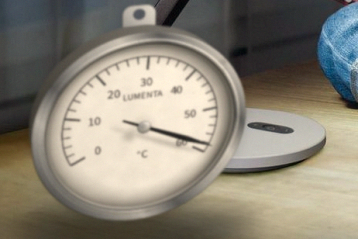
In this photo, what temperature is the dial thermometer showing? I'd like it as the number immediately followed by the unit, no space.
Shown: 58°C
